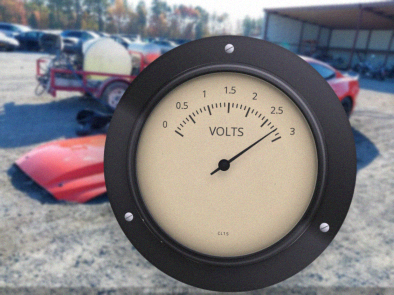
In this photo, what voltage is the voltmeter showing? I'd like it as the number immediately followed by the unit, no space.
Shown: 2.8V
